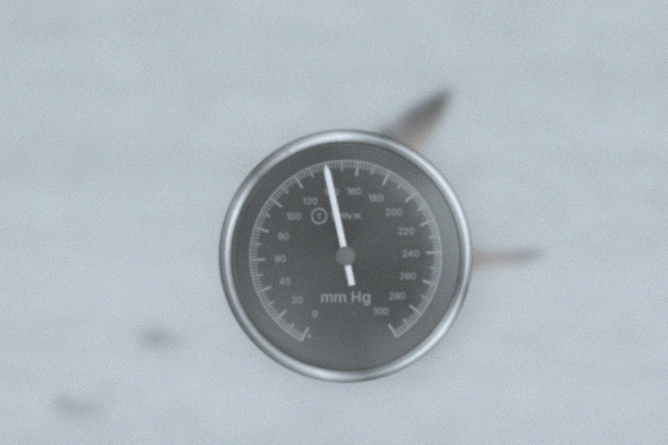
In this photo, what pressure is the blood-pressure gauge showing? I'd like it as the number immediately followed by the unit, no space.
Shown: 140mmHg
